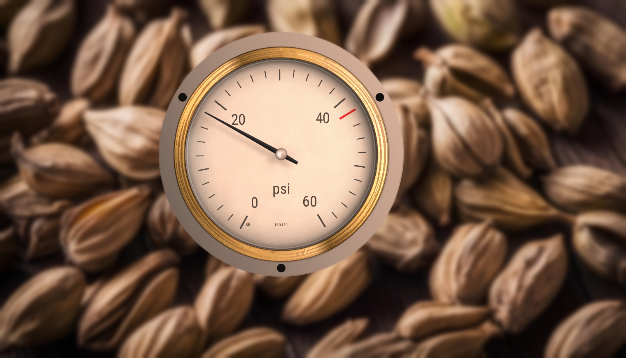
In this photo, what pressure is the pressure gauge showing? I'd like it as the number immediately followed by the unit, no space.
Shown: 18psi
